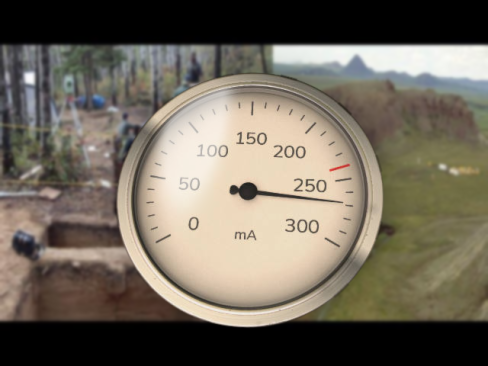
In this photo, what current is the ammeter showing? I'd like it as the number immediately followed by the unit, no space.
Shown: 270mA
